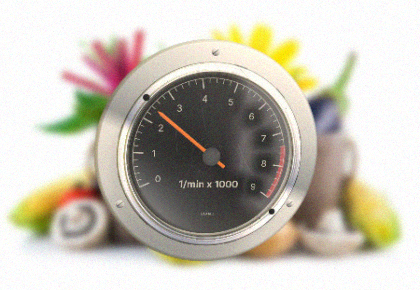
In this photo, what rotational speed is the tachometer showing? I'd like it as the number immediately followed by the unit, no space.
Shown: 2400rpm
